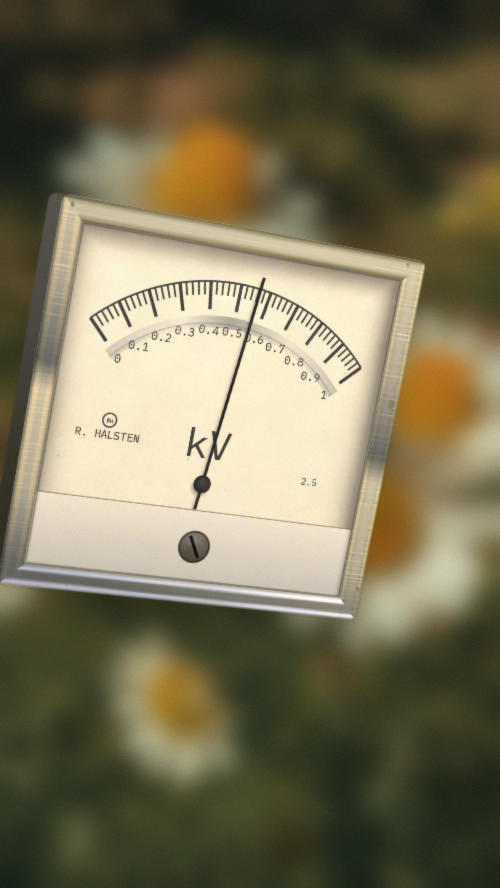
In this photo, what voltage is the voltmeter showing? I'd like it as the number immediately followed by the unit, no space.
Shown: 0.56kV
